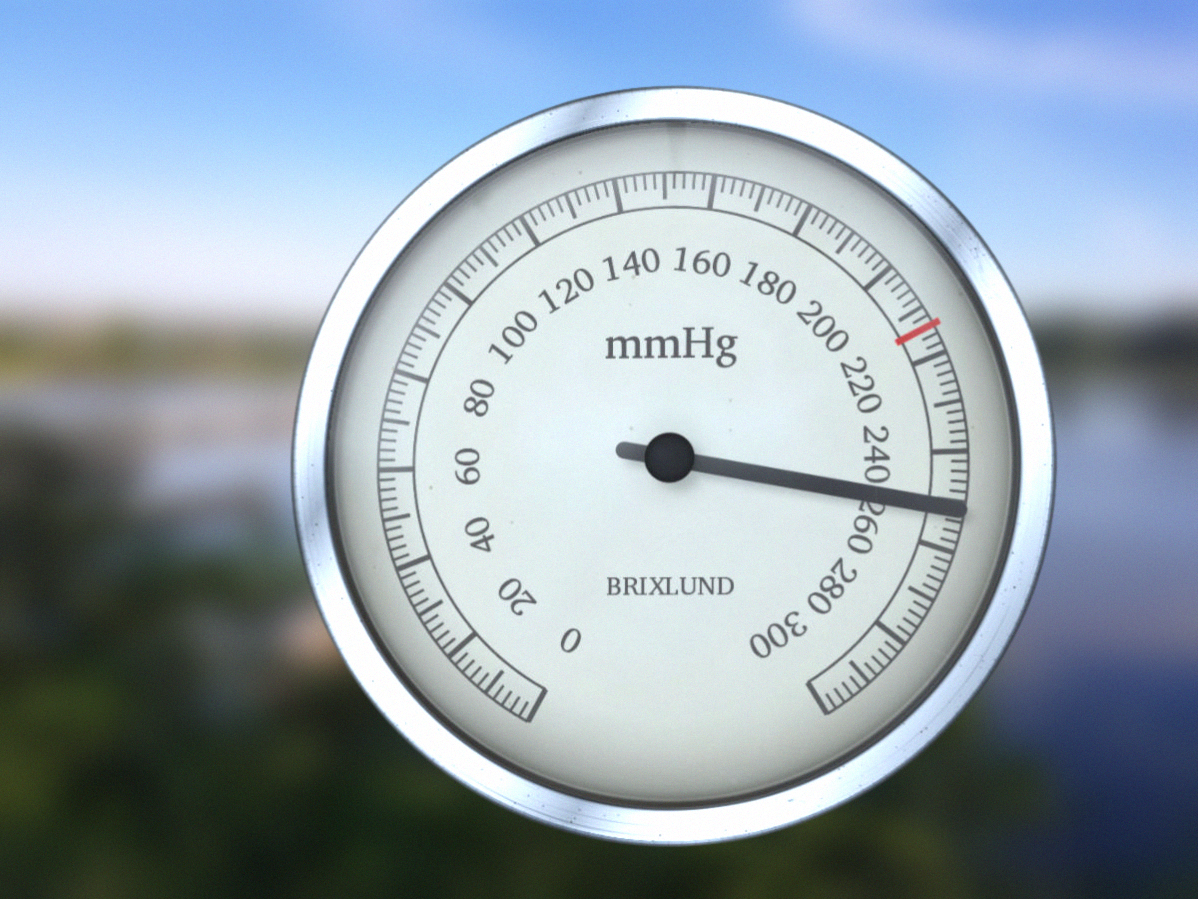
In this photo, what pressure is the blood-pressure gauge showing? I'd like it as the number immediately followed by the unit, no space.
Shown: 252mmHg
